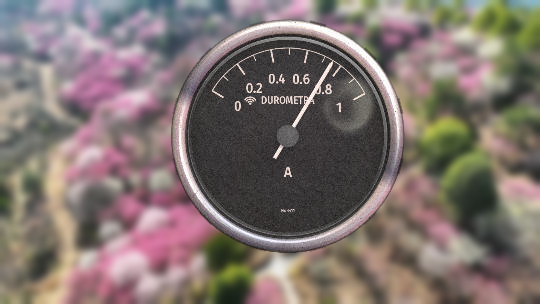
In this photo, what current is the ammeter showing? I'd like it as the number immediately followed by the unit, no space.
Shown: 0.75A
